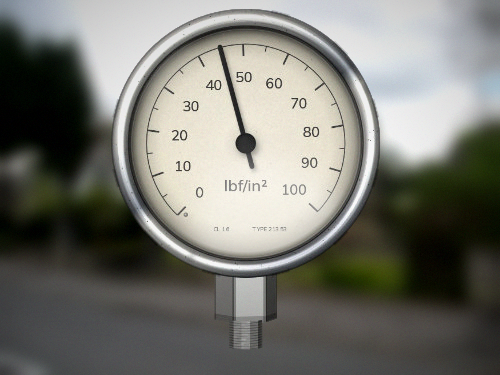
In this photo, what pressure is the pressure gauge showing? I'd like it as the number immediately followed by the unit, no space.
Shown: 45psi
